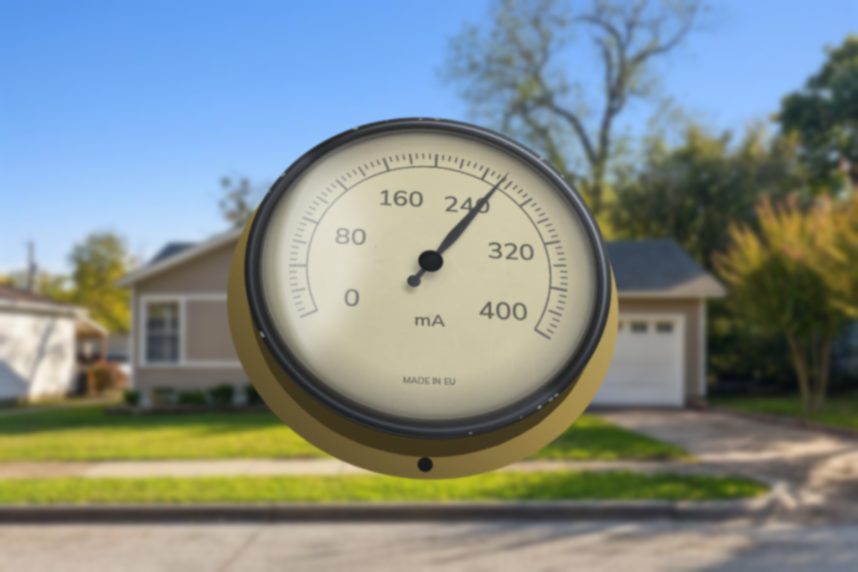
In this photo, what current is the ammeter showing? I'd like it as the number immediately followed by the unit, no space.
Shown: 255mA
